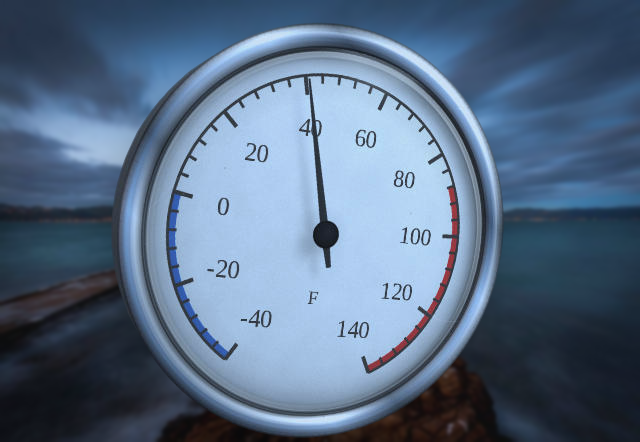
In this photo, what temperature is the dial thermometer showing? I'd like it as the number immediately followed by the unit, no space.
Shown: 40°F
